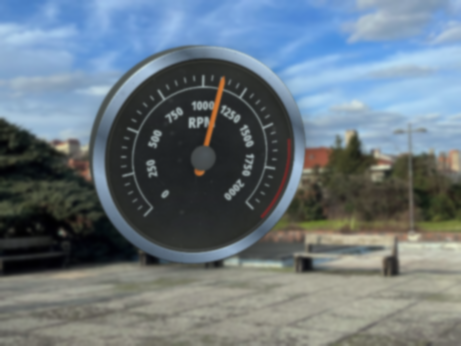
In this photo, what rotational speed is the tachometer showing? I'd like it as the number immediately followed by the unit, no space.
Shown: 1100rpm
